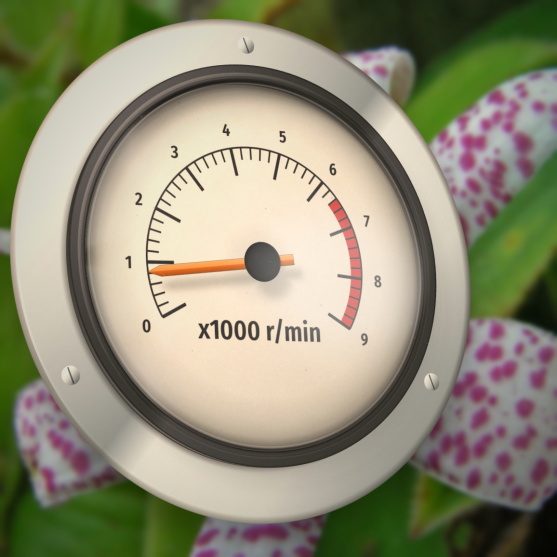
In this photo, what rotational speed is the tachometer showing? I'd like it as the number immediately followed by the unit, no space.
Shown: 800rpm
